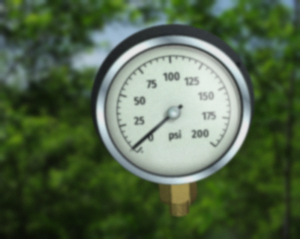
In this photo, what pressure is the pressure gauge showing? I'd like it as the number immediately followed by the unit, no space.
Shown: 5psi
